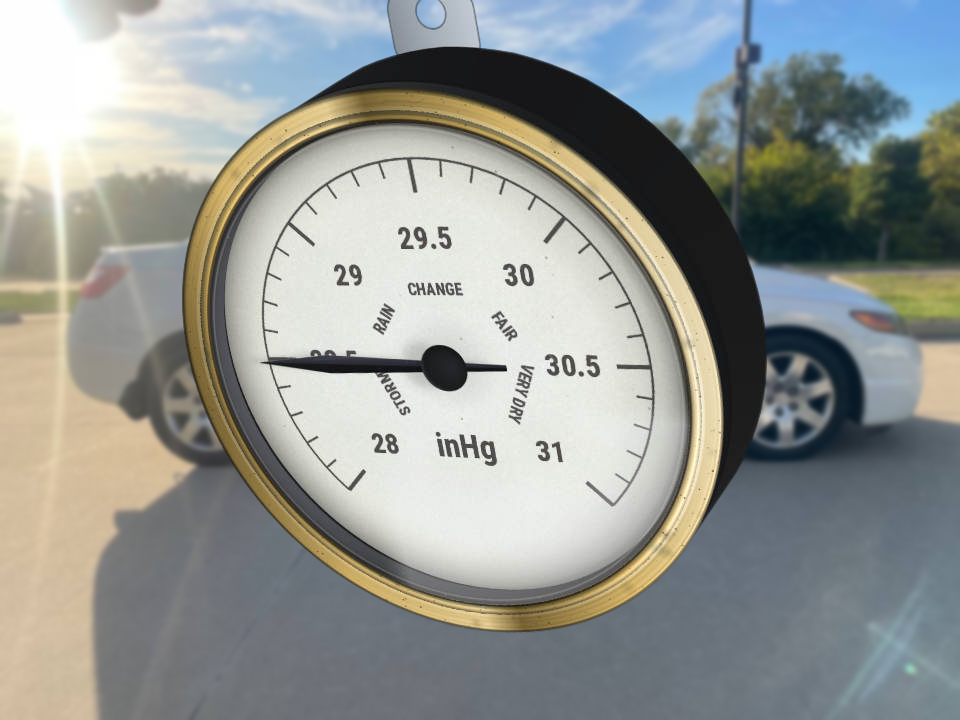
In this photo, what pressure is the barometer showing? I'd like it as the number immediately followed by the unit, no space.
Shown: 28.5inHg
